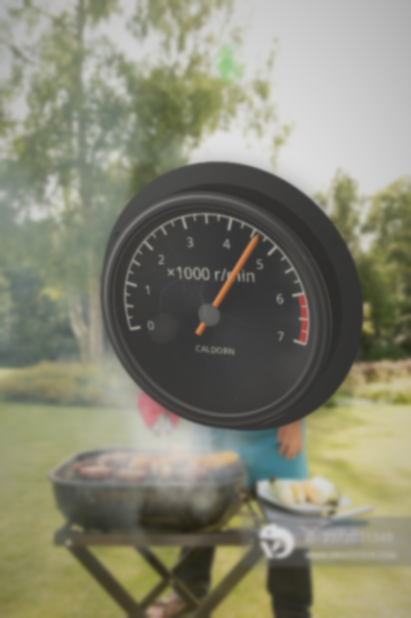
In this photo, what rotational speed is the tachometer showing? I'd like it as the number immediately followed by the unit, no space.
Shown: 4625rpm
